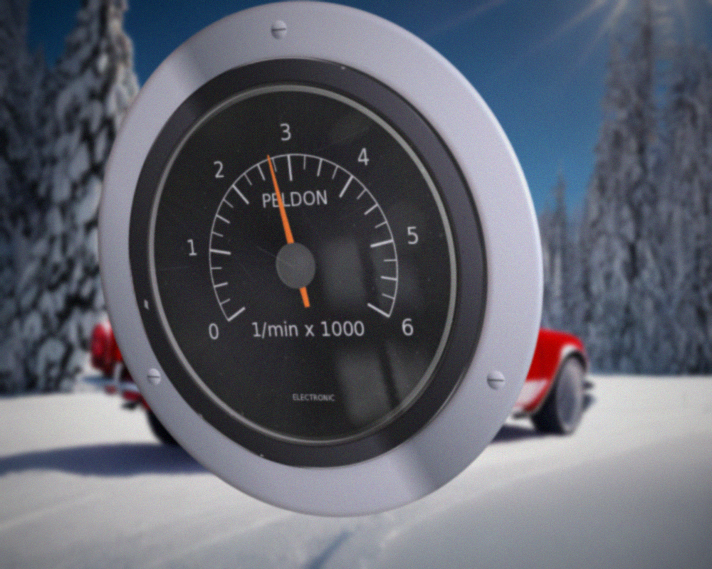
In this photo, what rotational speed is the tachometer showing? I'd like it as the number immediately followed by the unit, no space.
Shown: 2750rpm
